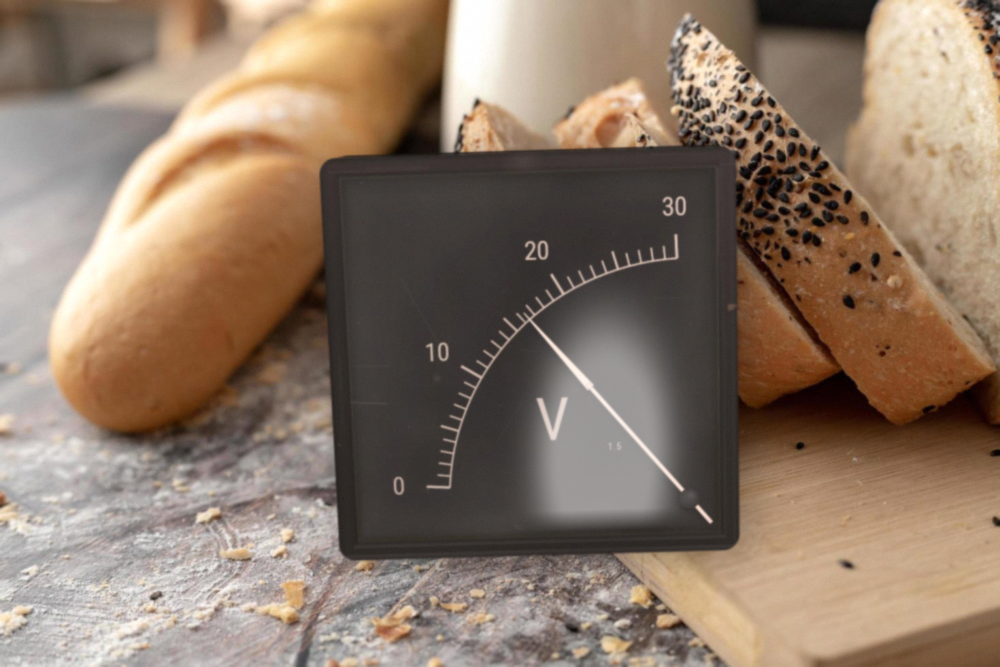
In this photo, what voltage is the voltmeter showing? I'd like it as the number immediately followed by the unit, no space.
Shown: 16.5V
